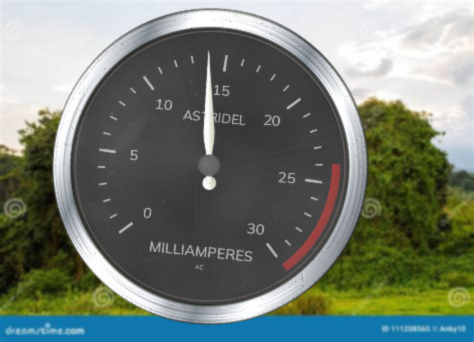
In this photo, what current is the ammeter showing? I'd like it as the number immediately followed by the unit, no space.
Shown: 14mA
